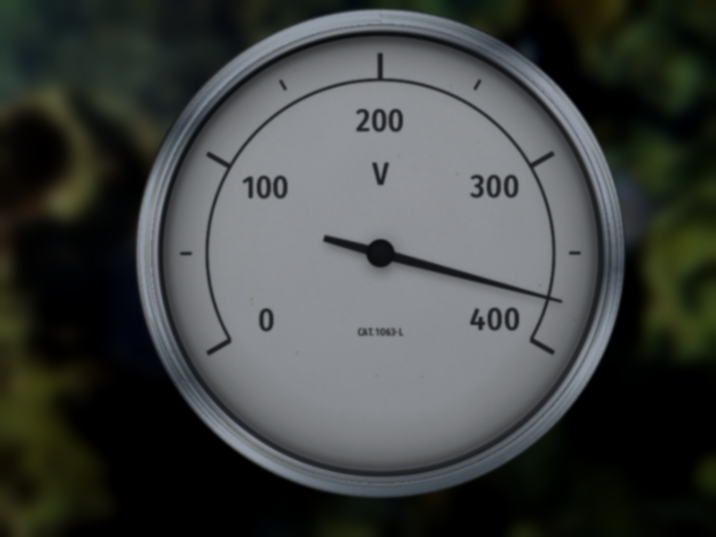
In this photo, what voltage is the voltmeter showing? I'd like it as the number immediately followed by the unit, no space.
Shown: 375V
